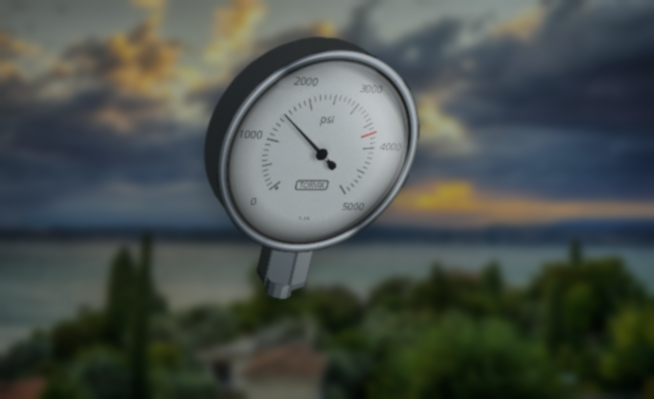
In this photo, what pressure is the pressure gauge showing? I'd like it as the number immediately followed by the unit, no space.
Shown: 1500psi
